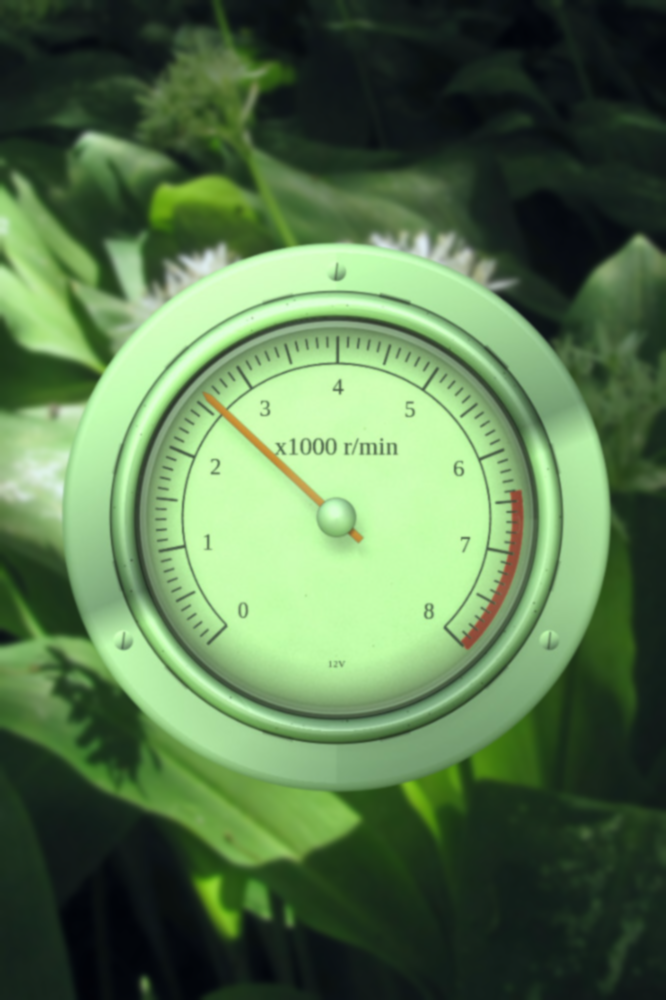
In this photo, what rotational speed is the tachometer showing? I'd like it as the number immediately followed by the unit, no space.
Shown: 2600rpm
